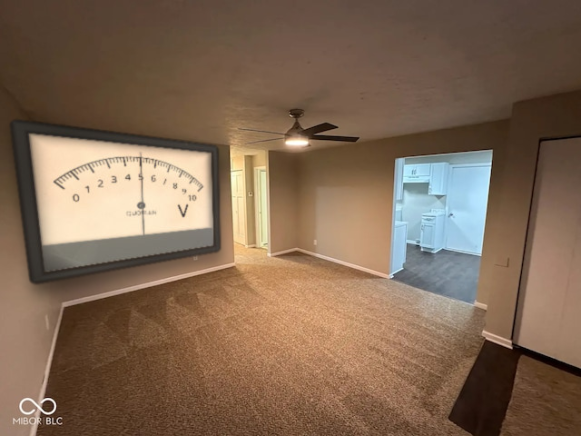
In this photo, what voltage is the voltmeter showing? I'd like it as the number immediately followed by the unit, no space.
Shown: 5V
